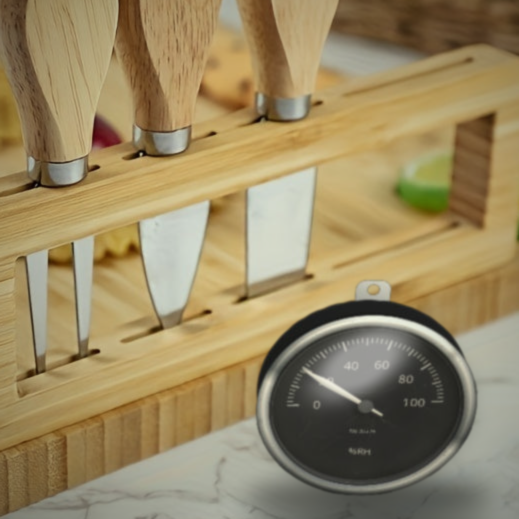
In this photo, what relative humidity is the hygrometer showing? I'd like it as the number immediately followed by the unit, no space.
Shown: 20%
